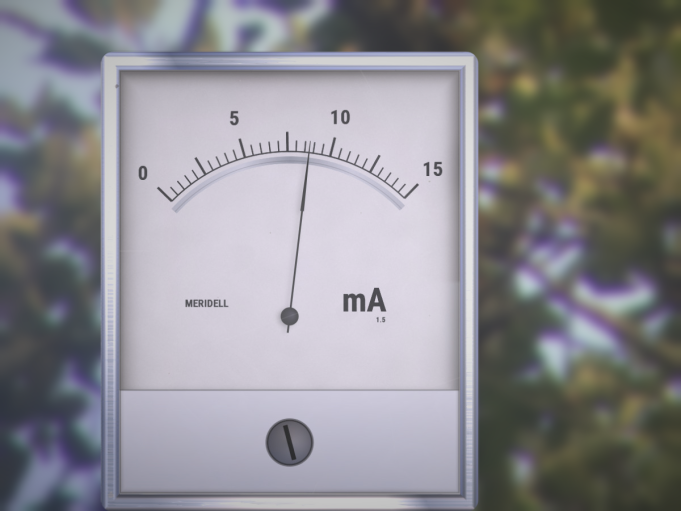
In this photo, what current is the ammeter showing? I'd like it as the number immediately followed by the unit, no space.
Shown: 8.75mA
